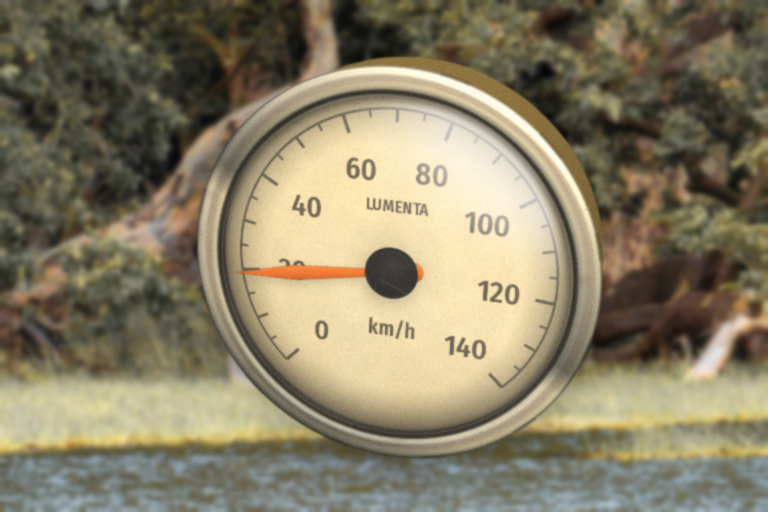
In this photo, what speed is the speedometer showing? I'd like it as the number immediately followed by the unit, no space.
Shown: 20km/h
